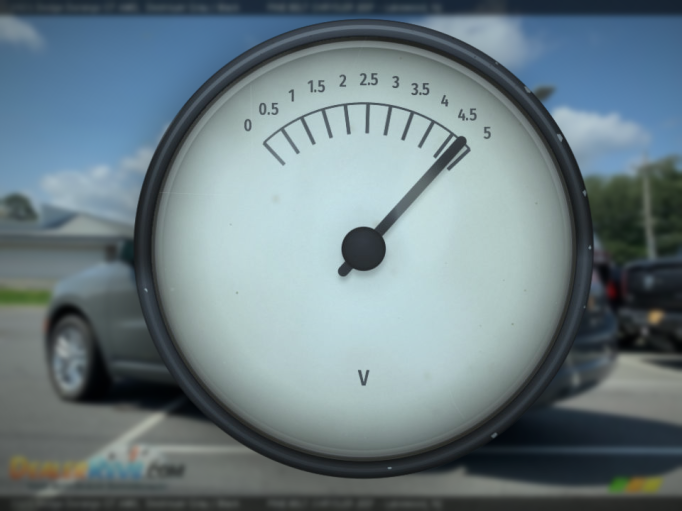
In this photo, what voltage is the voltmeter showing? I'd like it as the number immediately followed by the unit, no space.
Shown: 4.75V
